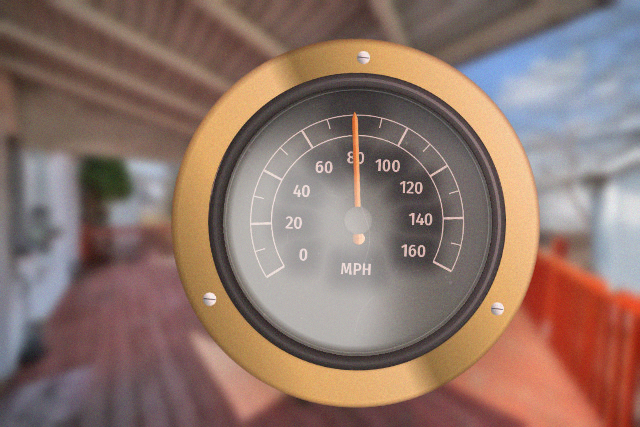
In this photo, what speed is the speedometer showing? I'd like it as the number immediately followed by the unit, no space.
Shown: 80mph
